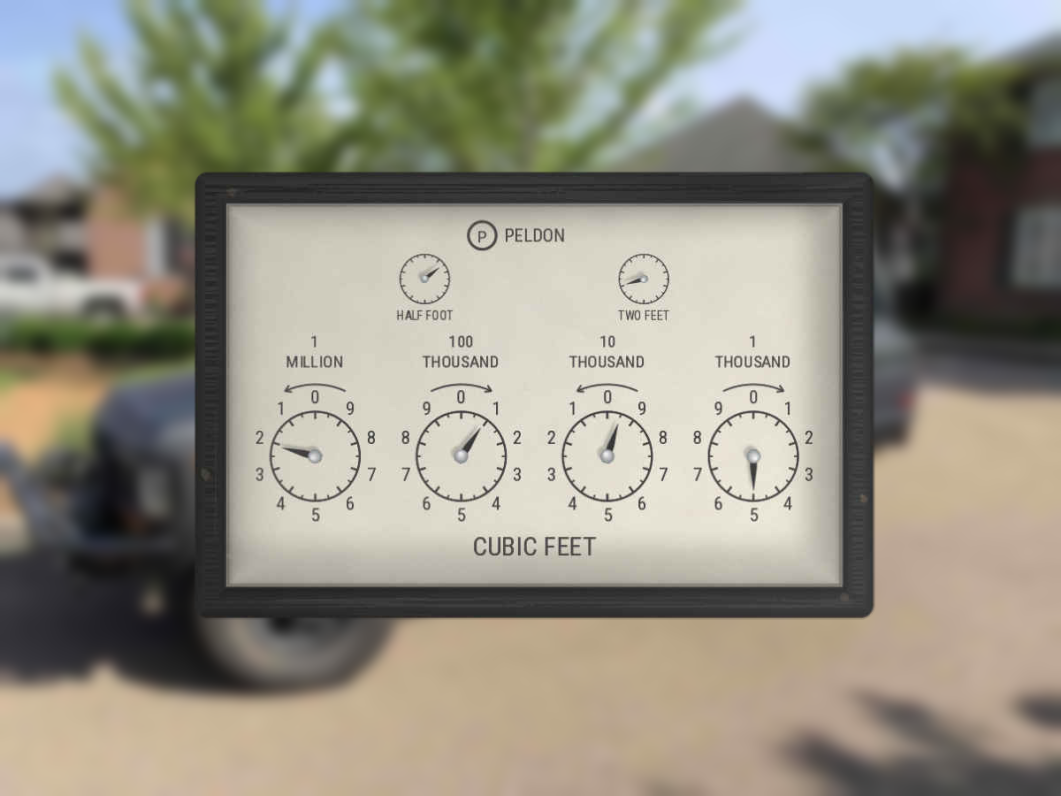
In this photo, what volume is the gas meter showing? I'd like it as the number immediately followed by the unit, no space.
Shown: 209500ft³
